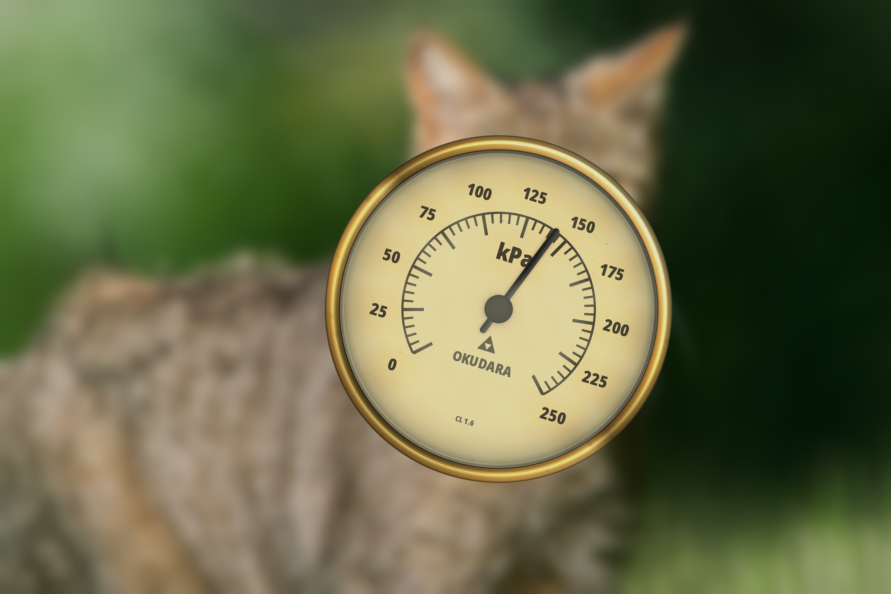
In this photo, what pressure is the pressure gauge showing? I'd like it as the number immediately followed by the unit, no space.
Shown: 142.5kPa
